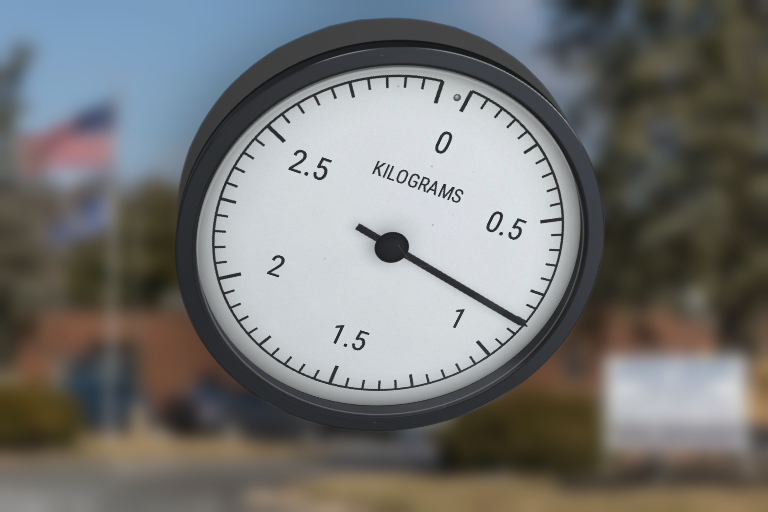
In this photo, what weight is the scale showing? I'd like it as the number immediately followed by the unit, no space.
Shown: 0.85kg
